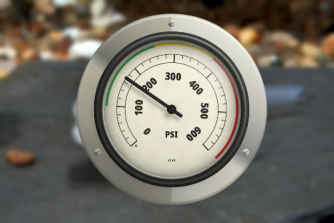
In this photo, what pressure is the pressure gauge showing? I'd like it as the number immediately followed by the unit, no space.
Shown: 170psi
